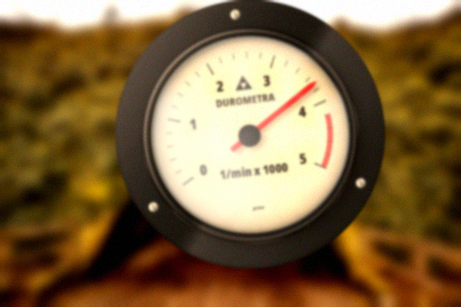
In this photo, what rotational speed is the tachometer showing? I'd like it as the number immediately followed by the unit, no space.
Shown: 3700rpm
